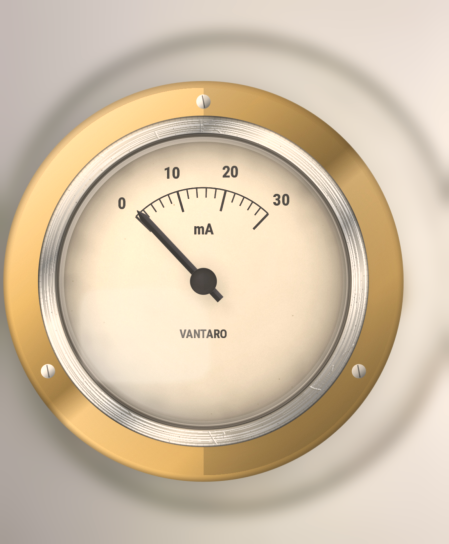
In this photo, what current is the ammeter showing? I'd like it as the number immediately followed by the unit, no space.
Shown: 1mA
